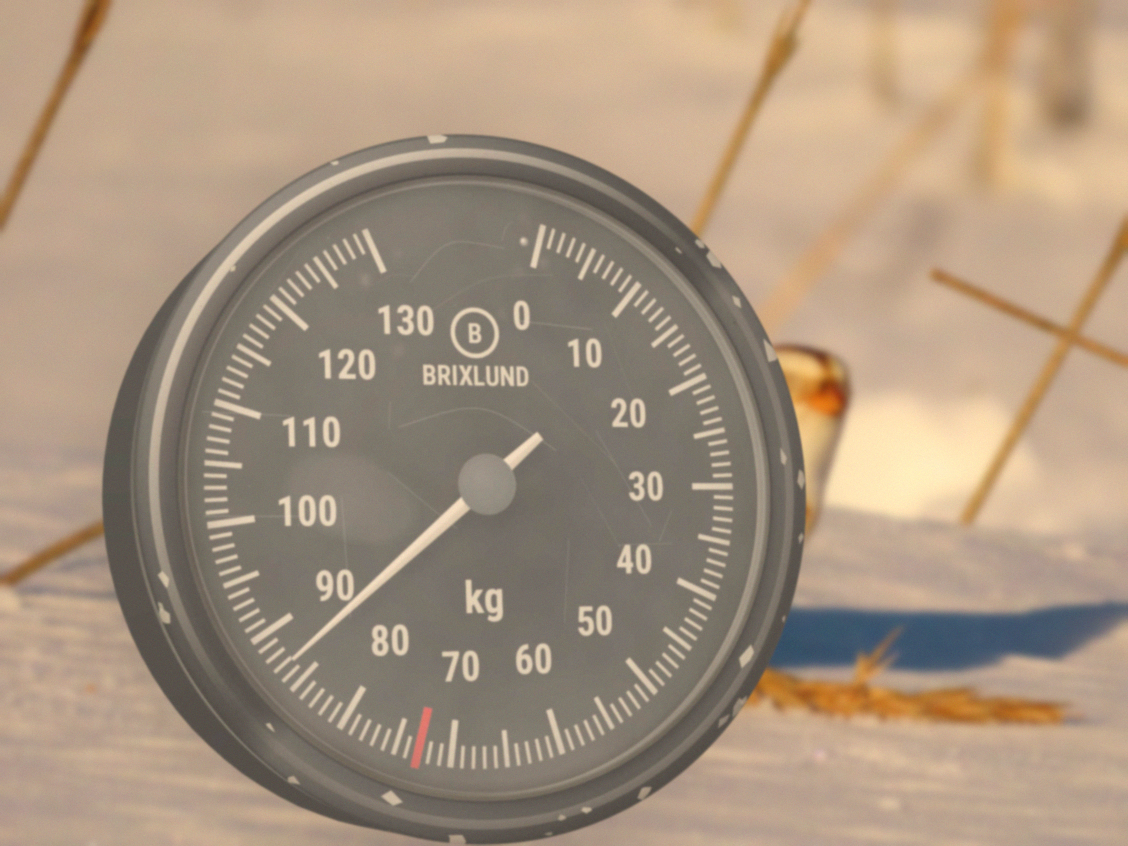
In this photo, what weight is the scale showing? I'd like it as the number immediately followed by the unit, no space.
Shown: 87kg
